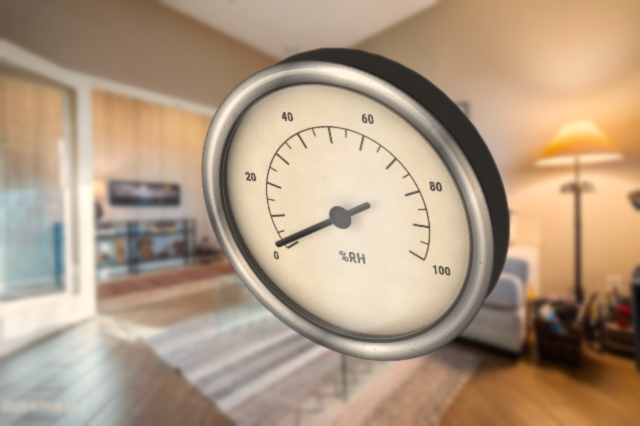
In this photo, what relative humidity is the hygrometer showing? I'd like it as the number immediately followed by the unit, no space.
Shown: 2.5%
